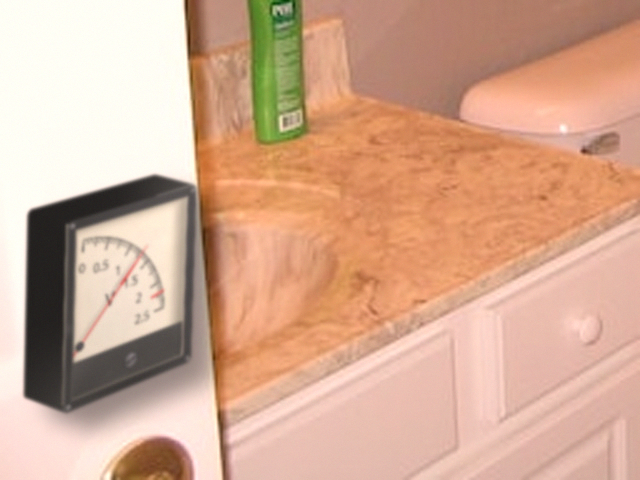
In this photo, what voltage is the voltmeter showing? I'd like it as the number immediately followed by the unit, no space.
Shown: 1.25V
